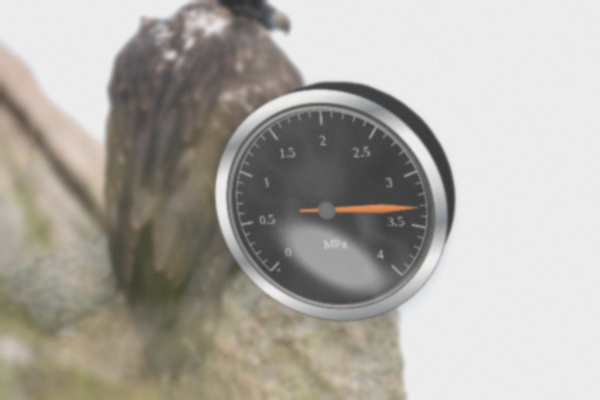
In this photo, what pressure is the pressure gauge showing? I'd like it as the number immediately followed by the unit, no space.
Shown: 3.3MPa
